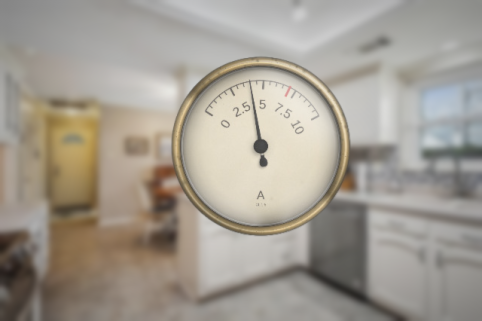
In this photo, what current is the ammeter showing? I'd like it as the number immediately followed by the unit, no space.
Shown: 4A
